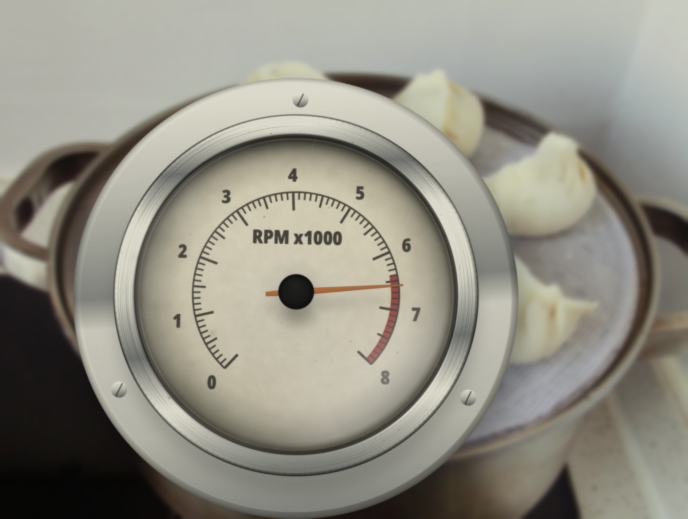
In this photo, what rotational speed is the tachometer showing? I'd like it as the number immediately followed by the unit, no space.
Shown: 6600rpm
